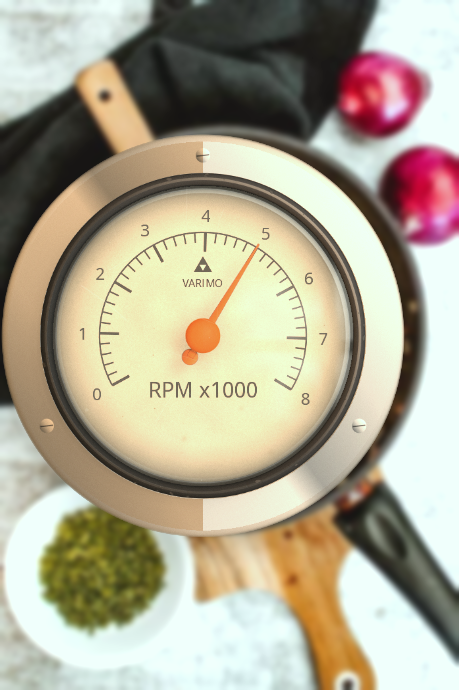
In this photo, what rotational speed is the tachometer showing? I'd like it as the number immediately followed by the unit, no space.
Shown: 5000rpm
